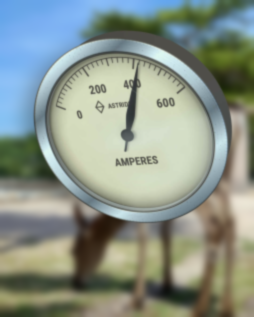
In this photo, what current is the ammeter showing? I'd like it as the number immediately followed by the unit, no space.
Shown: 420A
